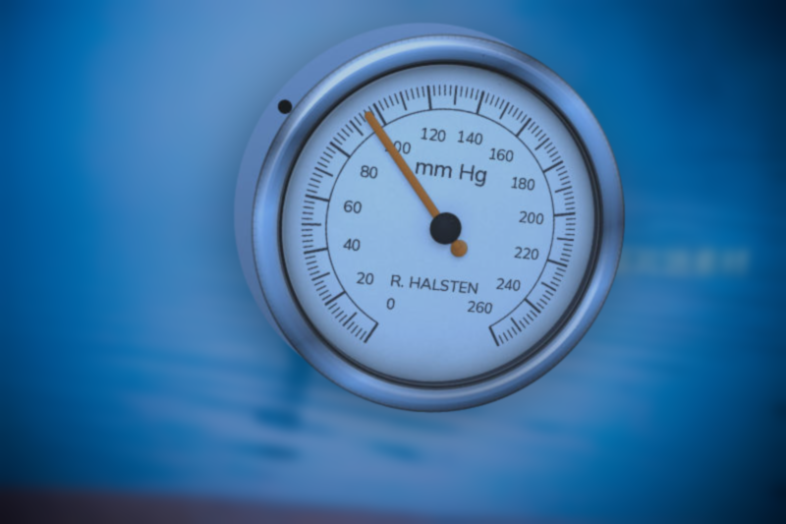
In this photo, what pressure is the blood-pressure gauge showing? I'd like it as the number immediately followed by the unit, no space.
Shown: 96mmHg
